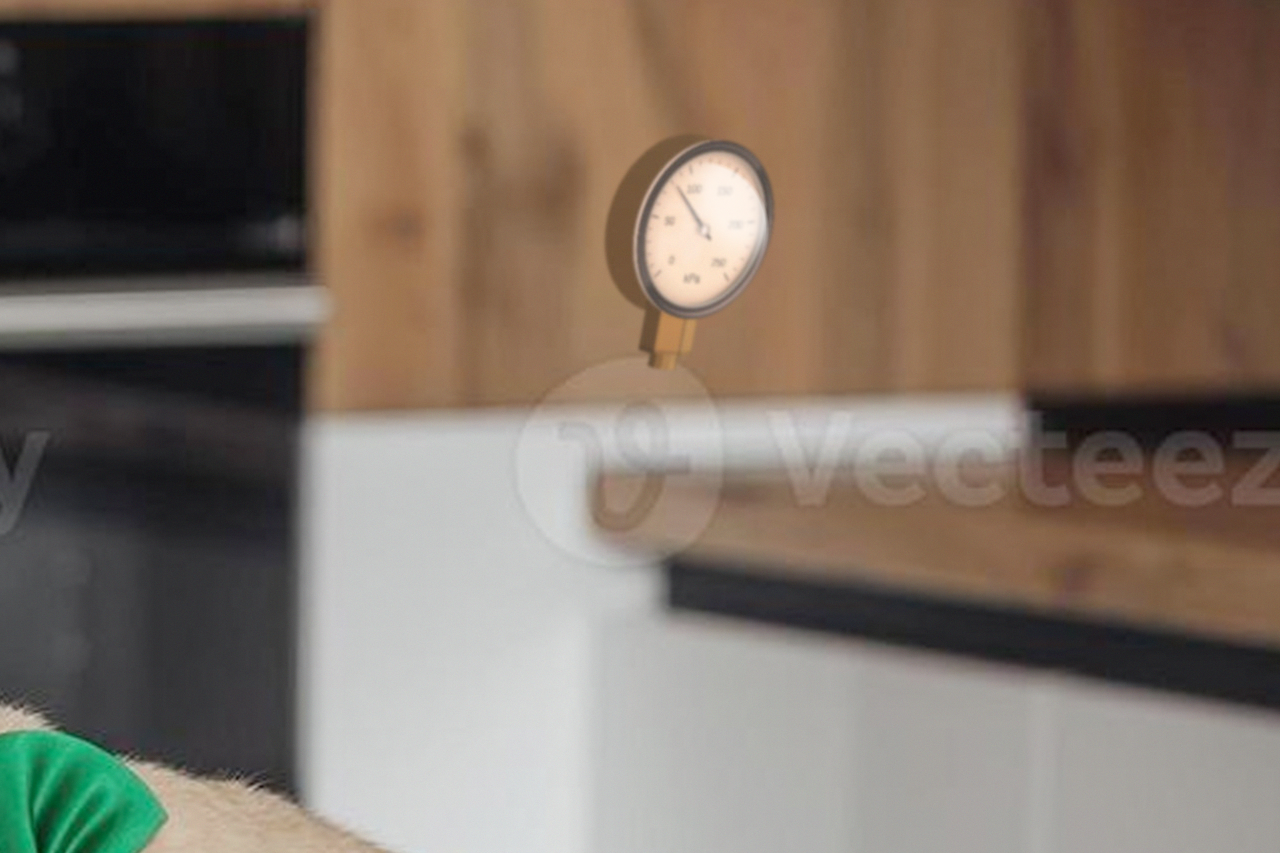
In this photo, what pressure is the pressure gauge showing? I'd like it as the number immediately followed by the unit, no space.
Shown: 80kPa
